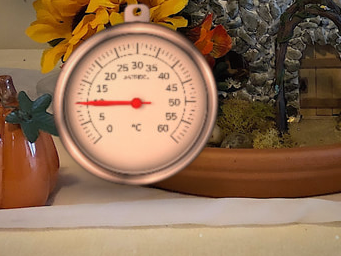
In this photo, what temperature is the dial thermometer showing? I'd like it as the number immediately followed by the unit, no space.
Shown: 10°C
